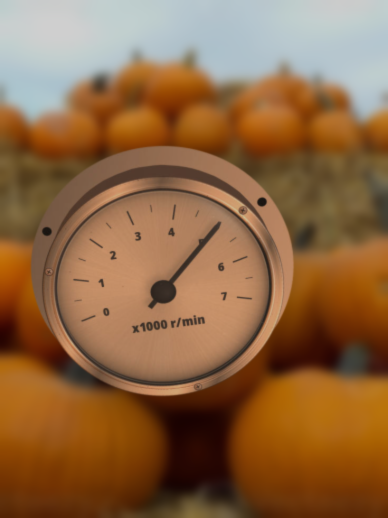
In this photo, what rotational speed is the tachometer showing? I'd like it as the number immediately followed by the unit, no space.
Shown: 5000rpm
